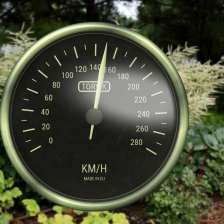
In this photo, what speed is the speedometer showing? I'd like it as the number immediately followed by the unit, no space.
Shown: 150km/h
